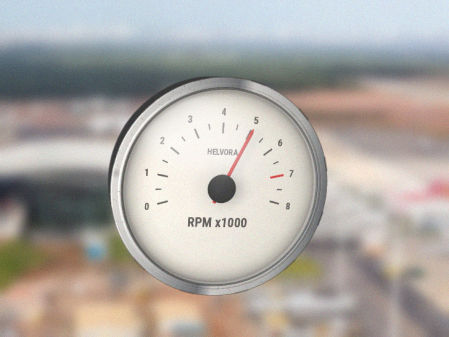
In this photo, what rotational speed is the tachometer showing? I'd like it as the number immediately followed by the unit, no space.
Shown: 5000rpm
